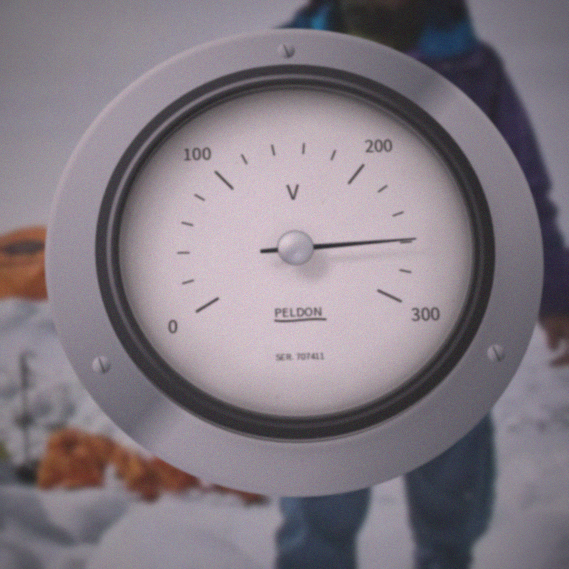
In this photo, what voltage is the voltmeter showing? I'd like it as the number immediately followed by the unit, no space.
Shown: 260V
